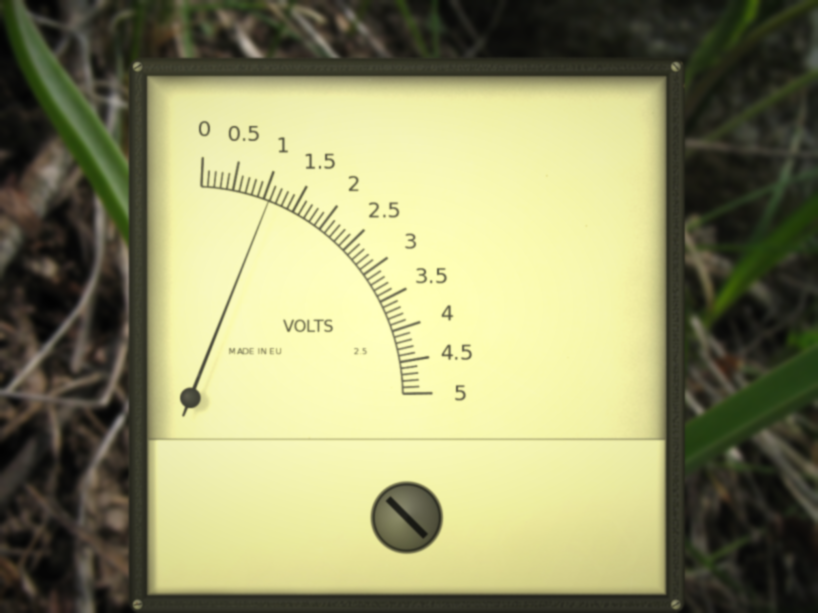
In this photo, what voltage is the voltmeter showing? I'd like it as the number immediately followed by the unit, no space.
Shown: 1.1V
